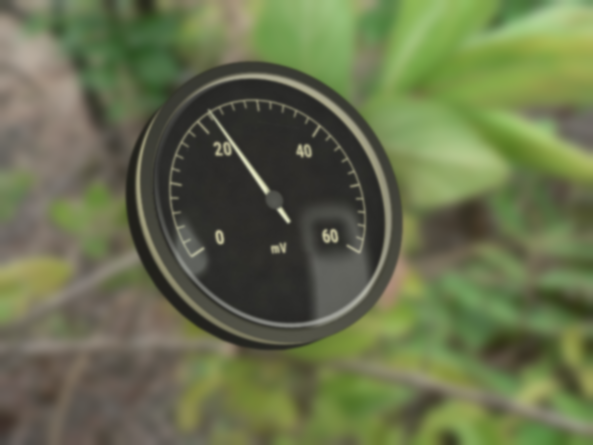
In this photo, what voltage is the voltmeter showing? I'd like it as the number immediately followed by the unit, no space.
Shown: 22mV
